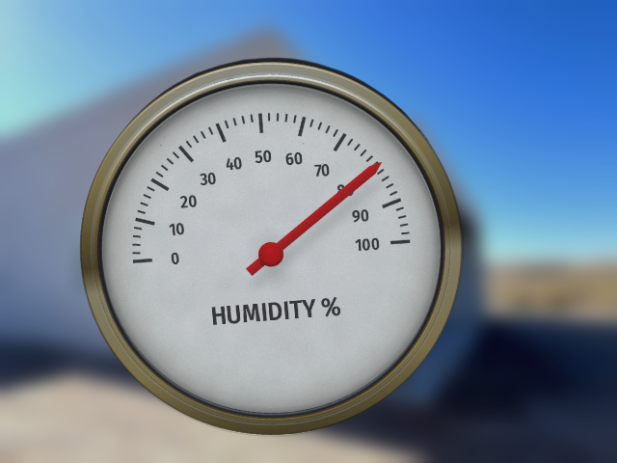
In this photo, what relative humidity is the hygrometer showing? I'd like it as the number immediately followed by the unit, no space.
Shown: 80%
